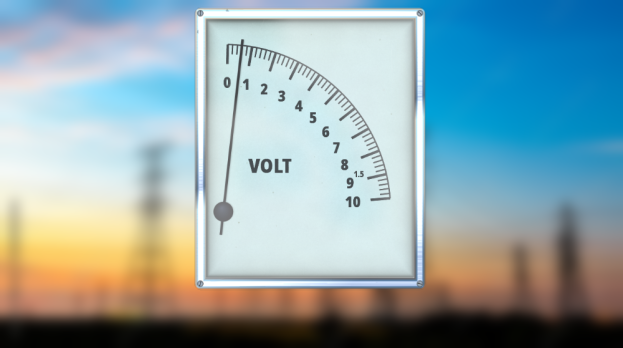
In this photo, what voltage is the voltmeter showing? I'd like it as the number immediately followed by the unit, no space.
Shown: 0.6V
